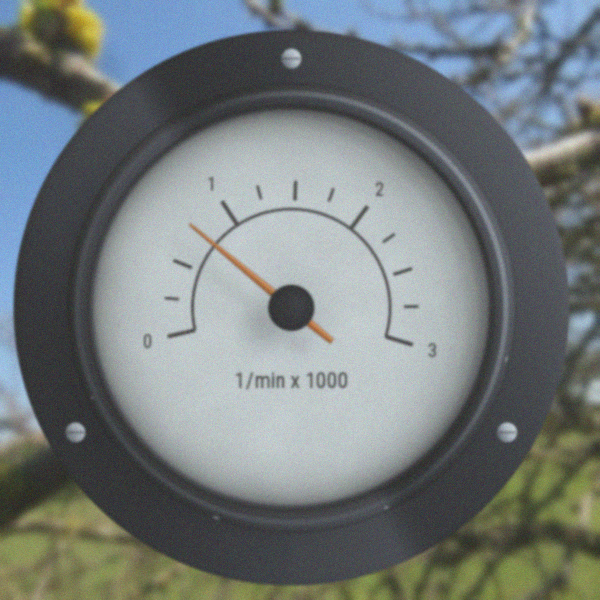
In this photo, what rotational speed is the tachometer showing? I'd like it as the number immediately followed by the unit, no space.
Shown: 750rpm
